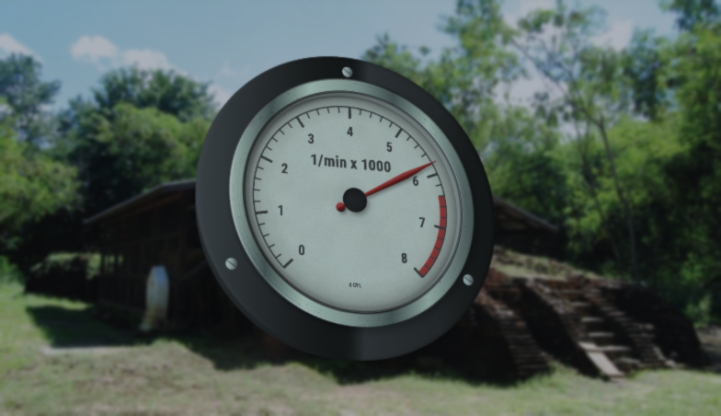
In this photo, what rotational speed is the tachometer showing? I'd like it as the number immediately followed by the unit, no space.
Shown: 5800rpm
